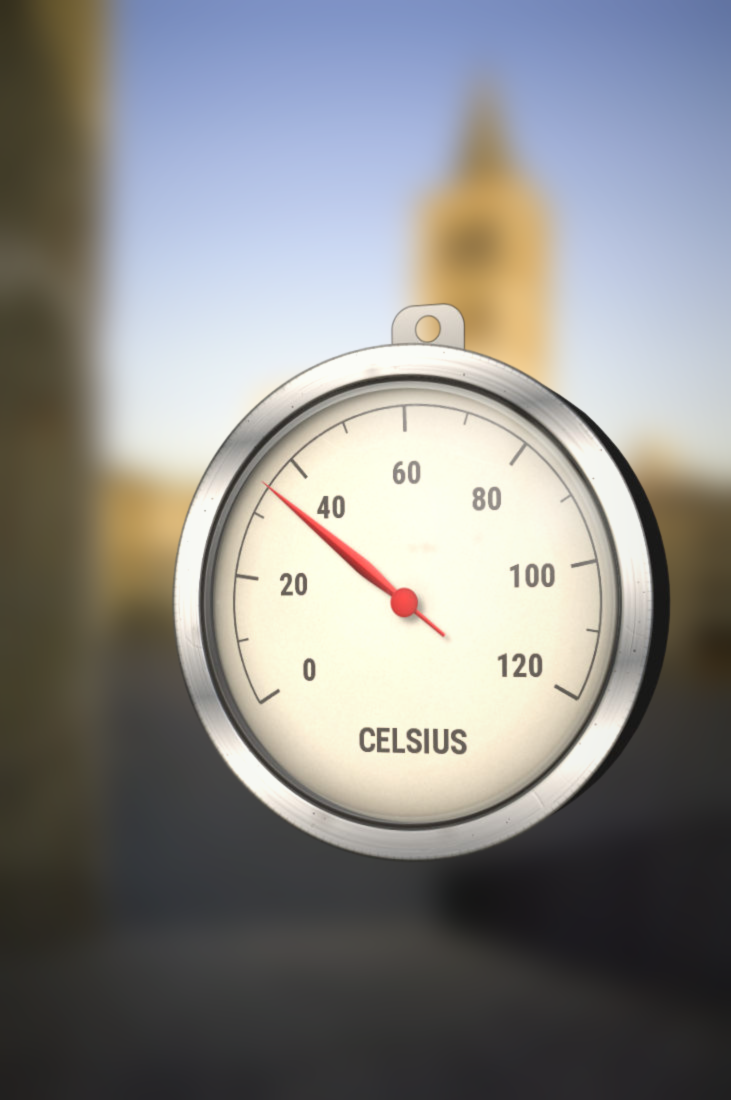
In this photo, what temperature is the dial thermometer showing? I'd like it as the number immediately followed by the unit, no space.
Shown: 35°C
